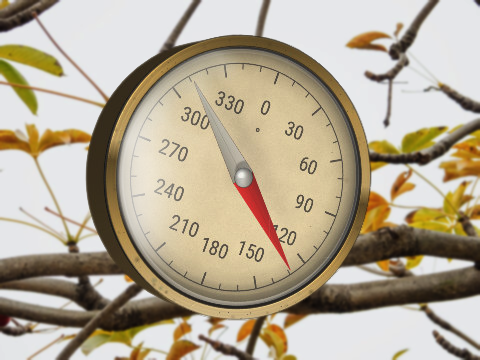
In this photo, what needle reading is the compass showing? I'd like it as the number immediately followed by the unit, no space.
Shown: 130°
